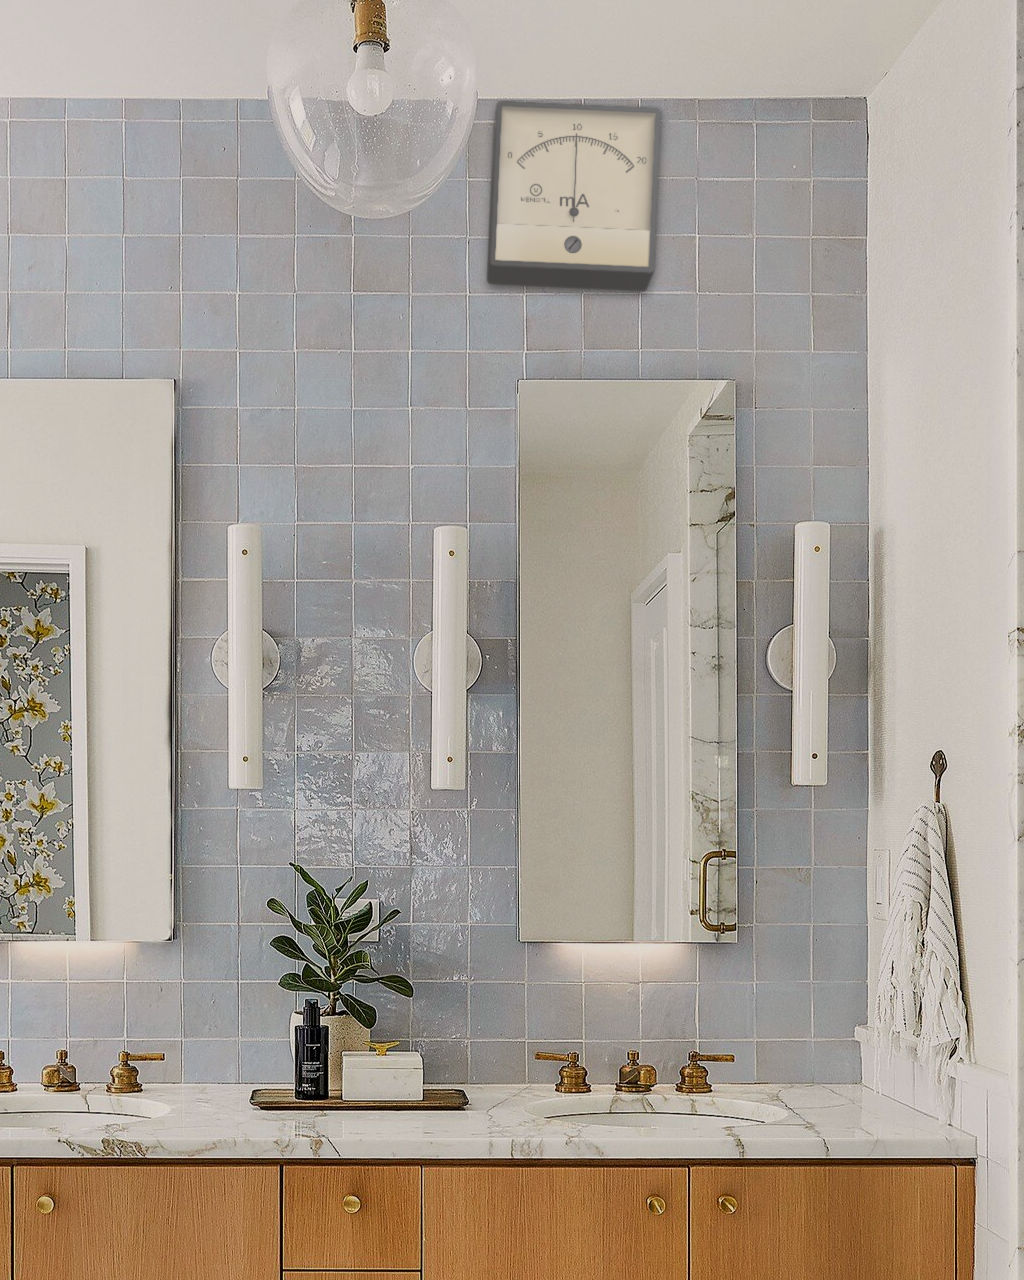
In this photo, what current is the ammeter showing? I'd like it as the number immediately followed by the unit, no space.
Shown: 10mA
